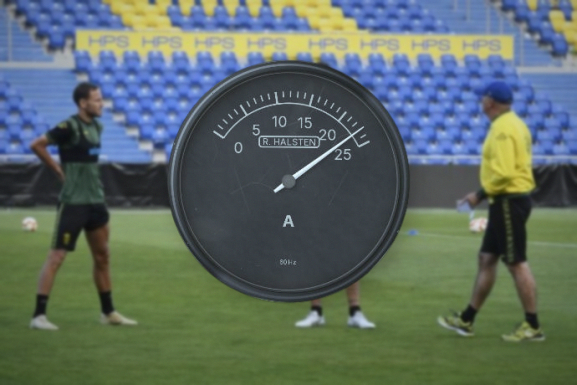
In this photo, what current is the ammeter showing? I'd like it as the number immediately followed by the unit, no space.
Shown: 23A
